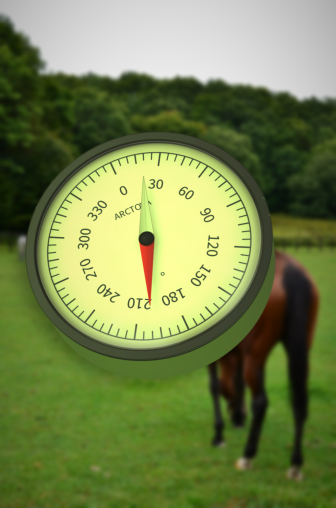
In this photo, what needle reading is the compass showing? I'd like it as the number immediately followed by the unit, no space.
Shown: 200°
